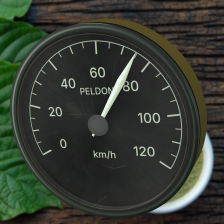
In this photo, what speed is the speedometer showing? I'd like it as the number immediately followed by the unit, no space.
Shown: 75km/h
